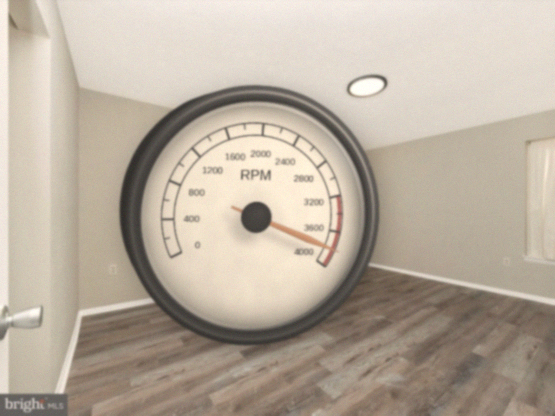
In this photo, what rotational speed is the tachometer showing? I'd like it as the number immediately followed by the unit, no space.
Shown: 3800rpm
